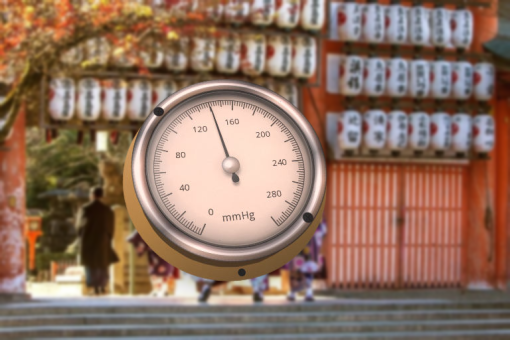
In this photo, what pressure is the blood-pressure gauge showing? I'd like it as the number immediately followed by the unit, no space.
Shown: 140mmHg
